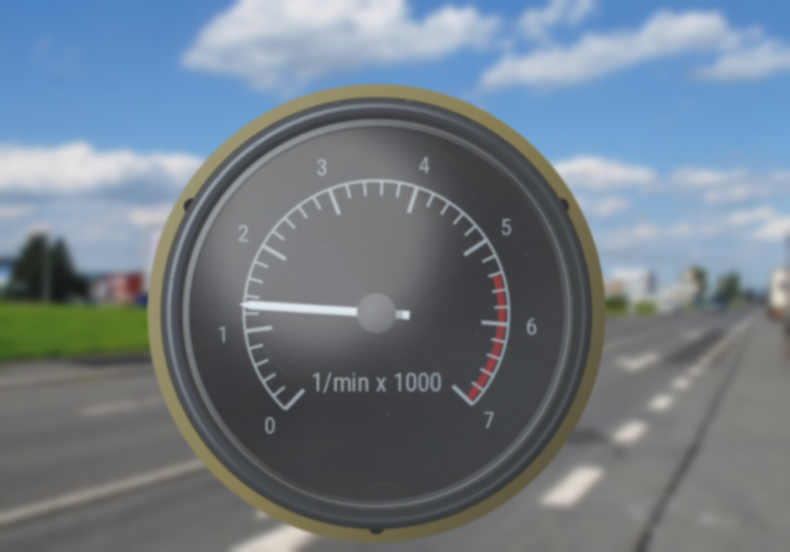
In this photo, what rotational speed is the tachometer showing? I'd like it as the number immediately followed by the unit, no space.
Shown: 1300rpm
